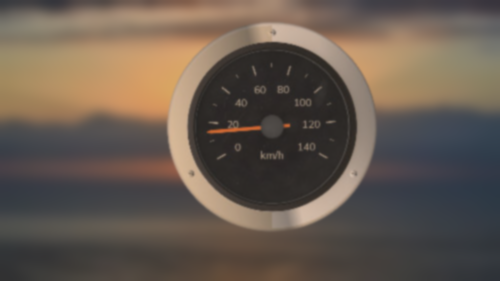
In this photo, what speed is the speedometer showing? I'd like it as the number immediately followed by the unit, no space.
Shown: 15km/h
